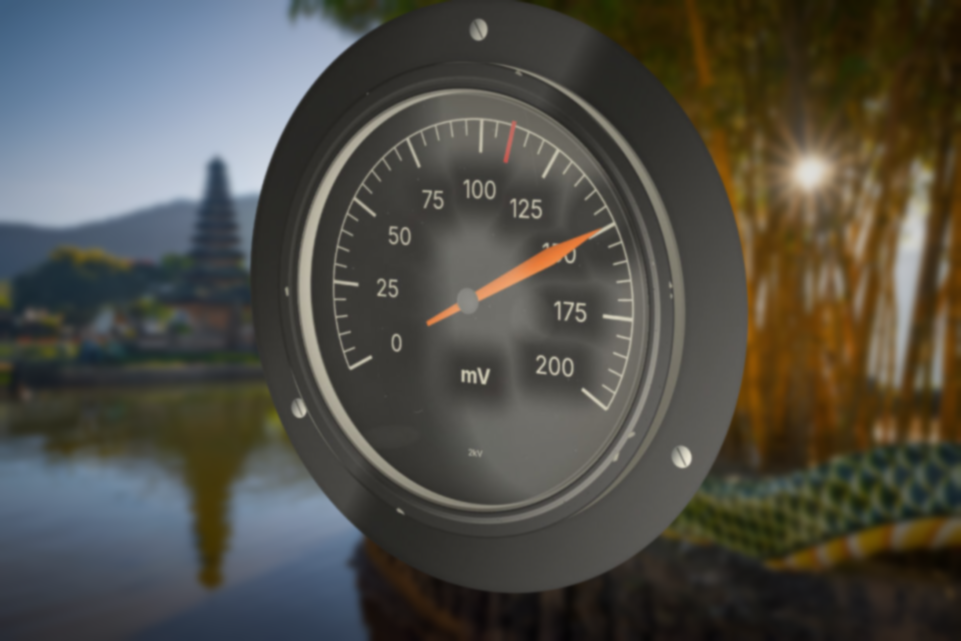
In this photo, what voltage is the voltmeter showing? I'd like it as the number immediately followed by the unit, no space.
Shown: 150mV
